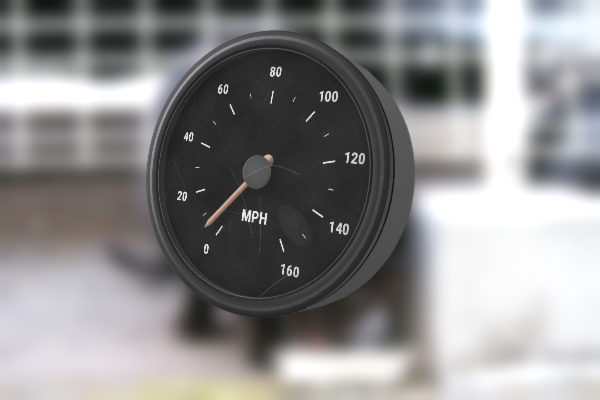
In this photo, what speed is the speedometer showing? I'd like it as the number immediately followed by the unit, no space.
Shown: 5mph
